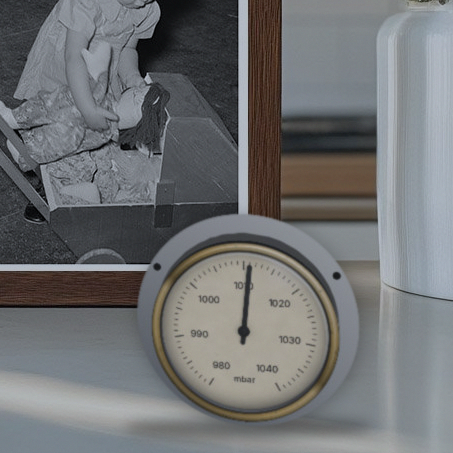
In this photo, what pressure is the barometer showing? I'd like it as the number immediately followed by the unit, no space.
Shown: 1011mbar
